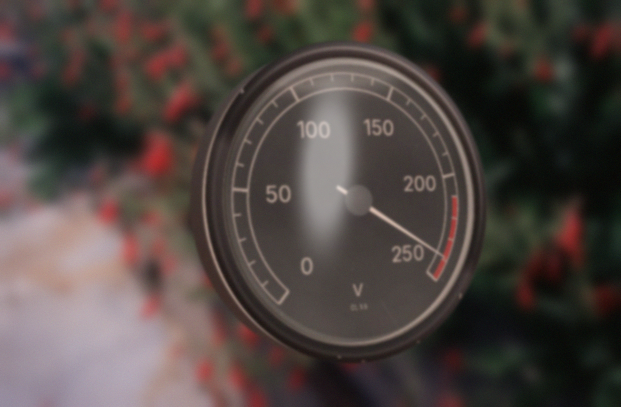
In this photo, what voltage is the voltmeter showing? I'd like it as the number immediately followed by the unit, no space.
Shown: 240V
